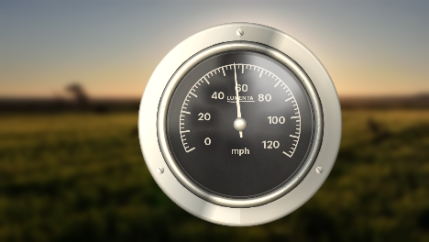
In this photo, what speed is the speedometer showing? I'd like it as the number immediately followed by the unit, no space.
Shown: 56mph
